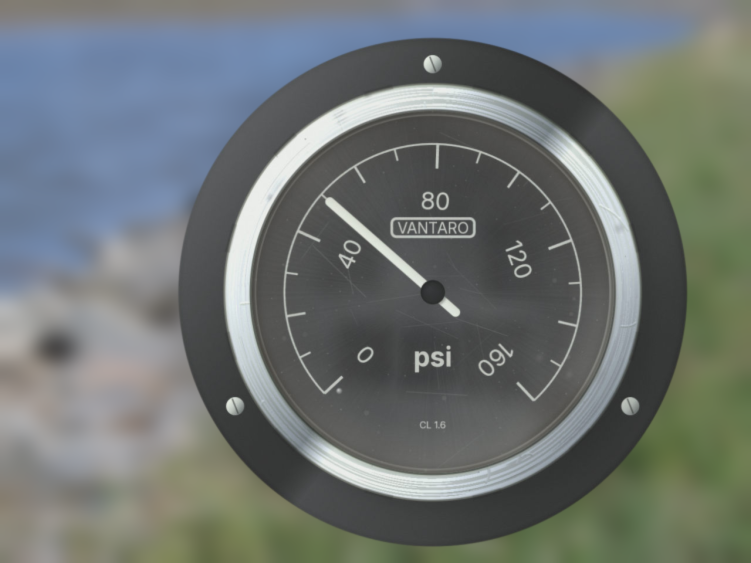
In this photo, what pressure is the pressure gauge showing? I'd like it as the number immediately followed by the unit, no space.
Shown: 50psi
